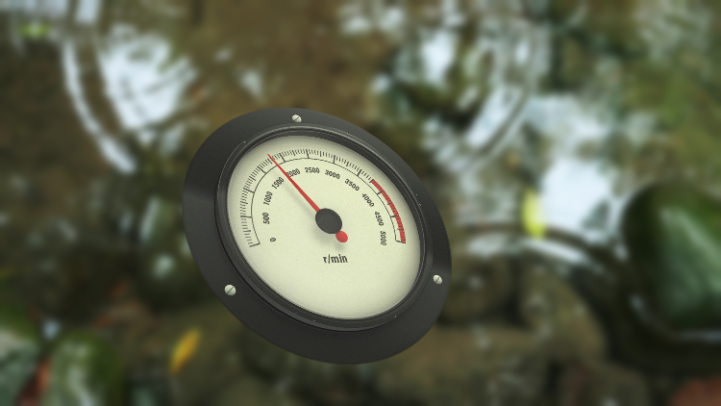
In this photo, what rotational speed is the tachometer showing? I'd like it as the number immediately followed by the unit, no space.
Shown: 1750rpm
